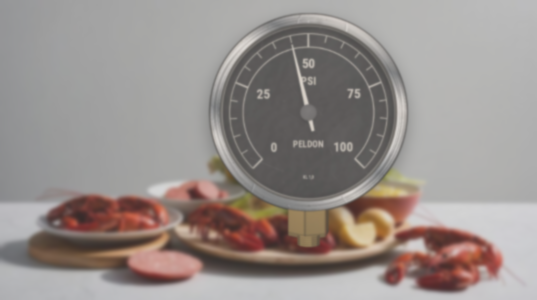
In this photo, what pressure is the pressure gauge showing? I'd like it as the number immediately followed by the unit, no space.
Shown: 45psi
